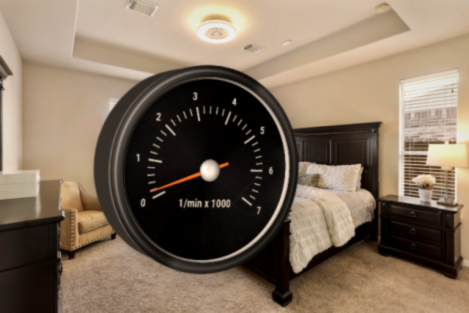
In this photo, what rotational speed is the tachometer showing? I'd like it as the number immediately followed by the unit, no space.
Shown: 200rpm
